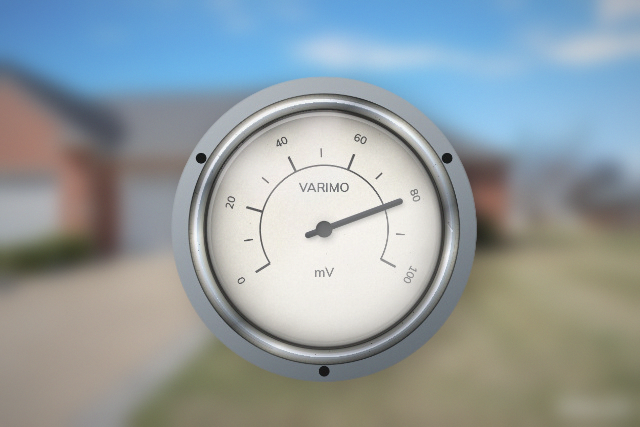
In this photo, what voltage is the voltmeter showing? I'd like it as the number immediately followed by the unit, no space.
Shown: 80mV
